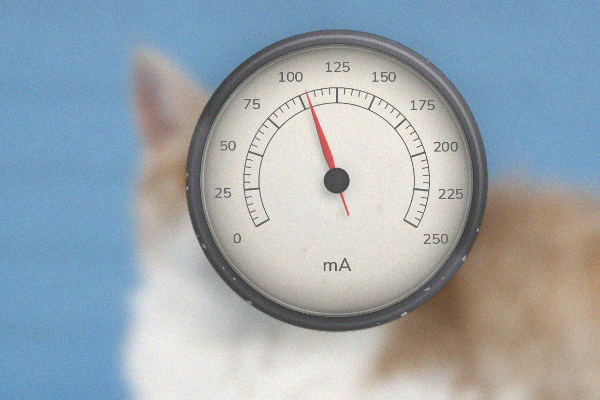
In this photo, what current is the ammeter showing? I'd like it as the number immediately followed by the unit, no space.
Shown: 105mA
